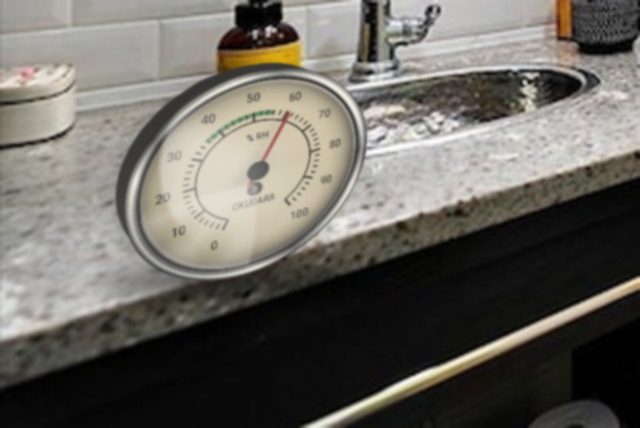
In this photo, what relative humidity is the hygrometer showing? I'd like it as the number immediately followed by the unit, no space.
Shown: 60%
